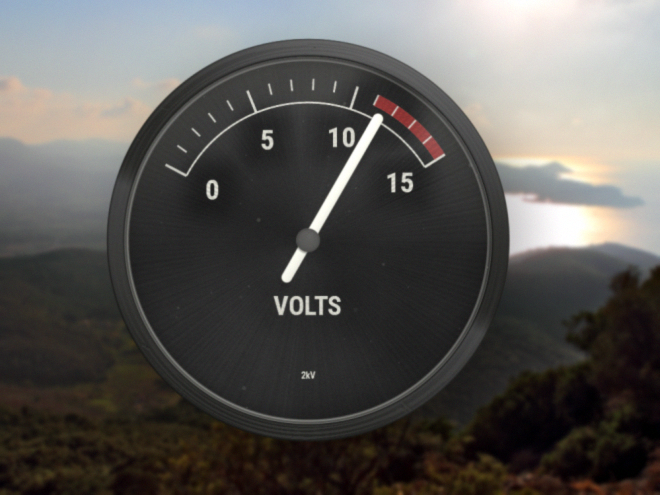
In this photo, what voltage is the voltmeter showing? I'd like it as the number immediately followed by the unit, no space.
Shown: 11.5V
